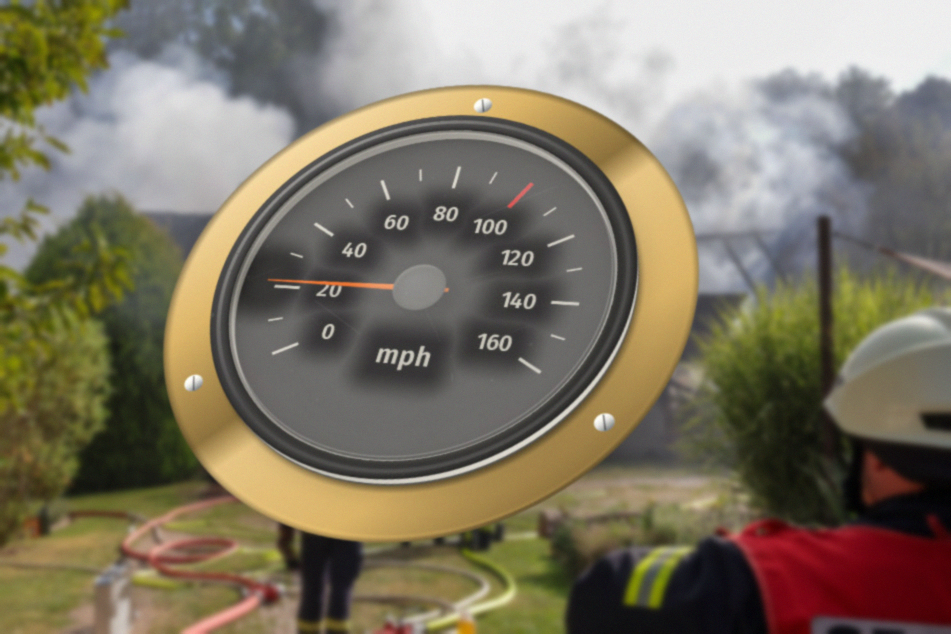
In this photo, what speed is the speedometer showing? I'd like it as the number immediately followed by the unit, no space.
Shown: 20mph
